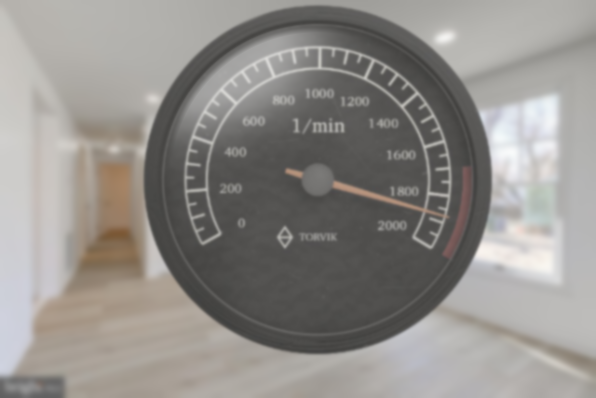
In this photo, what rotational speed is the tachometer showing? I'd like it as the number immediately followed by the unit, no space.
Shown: 1875rpm
